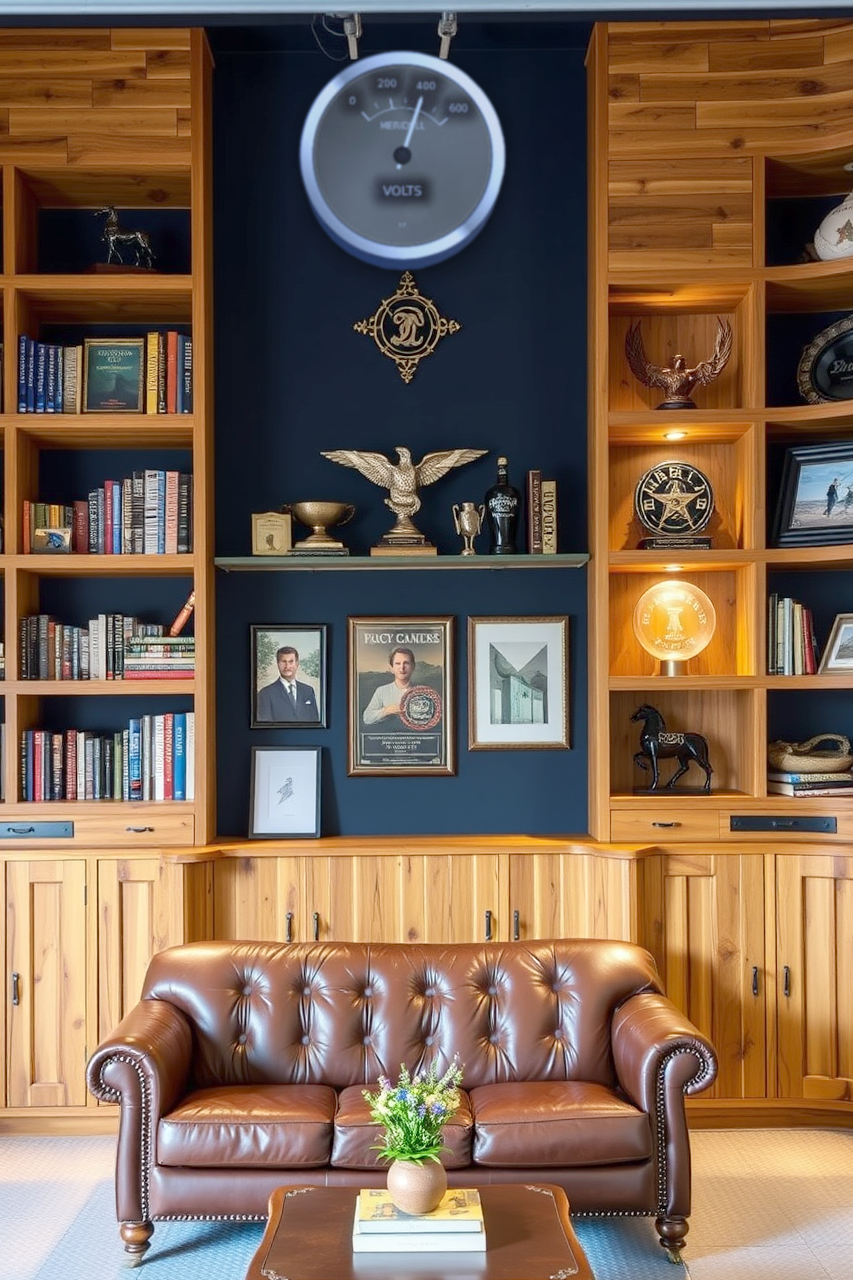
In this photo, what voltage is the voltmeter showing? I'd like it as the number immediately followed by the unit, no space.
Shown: 400V
